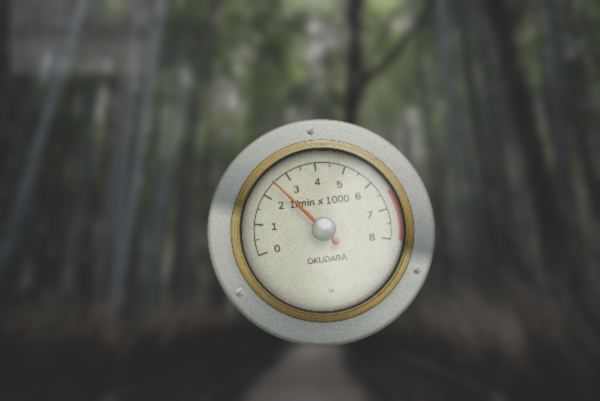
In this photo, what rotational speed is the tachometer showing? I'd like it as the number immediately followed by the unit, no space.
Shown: 2500rpm
